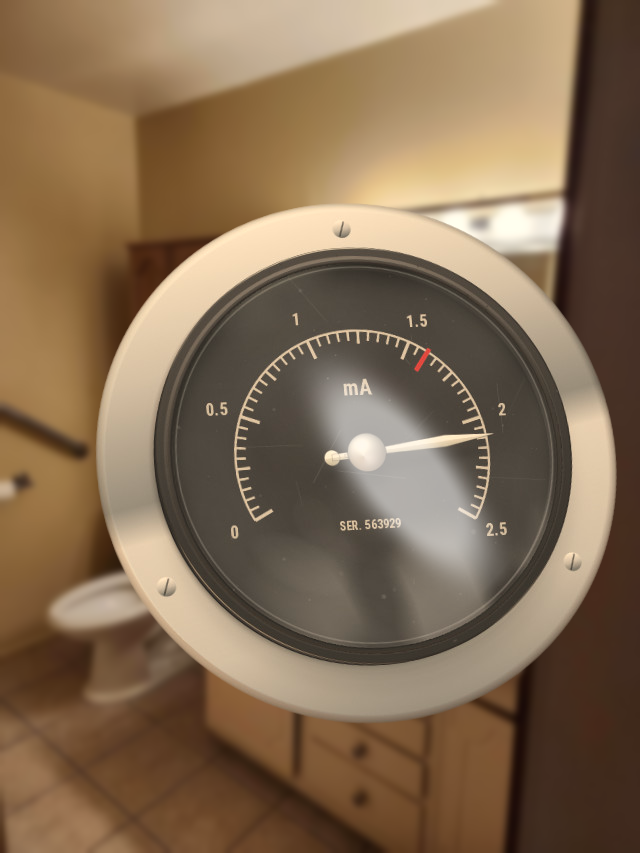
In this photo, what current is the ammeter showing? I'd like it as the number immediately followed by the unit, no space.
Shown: 2.1mA
